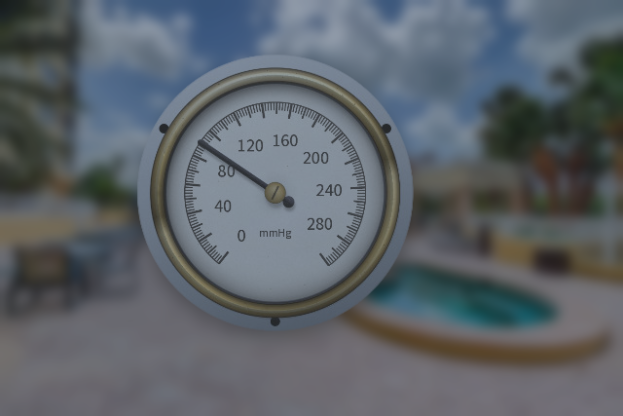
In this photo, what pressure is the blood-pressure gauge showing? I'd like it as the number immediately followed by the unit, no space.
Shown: 90mmHg
